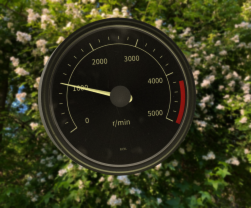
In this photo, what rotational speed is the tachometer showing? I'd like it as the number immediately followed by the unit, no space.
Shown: 1000rpm
